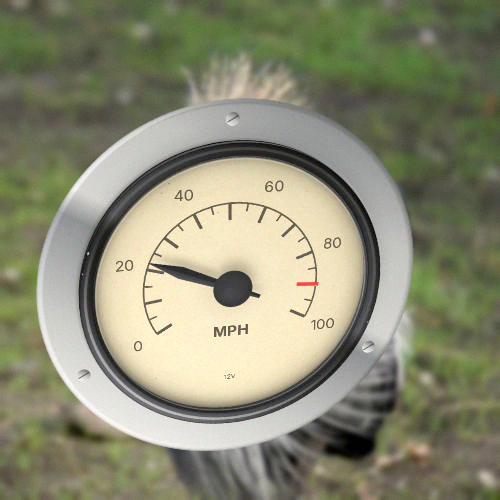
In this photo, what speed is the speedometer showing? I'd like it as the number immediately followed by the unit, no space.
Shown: 22.5mph
